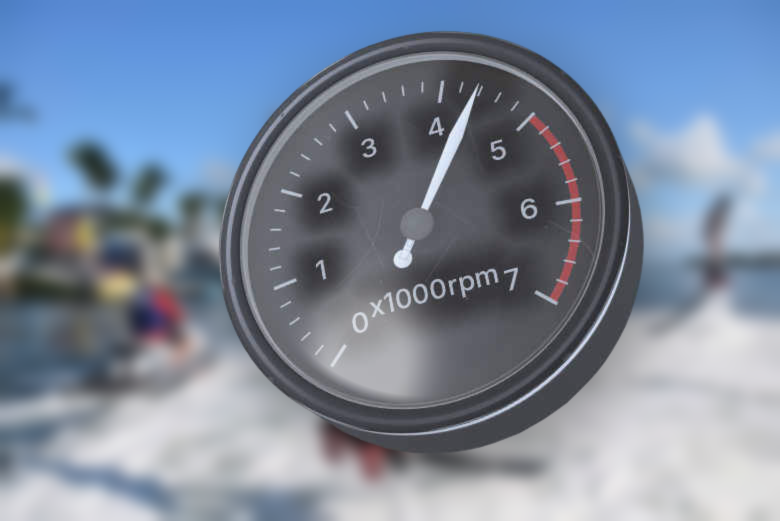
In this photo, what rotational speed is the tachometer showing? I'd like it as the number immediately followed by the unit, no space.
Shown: 4400rpm
